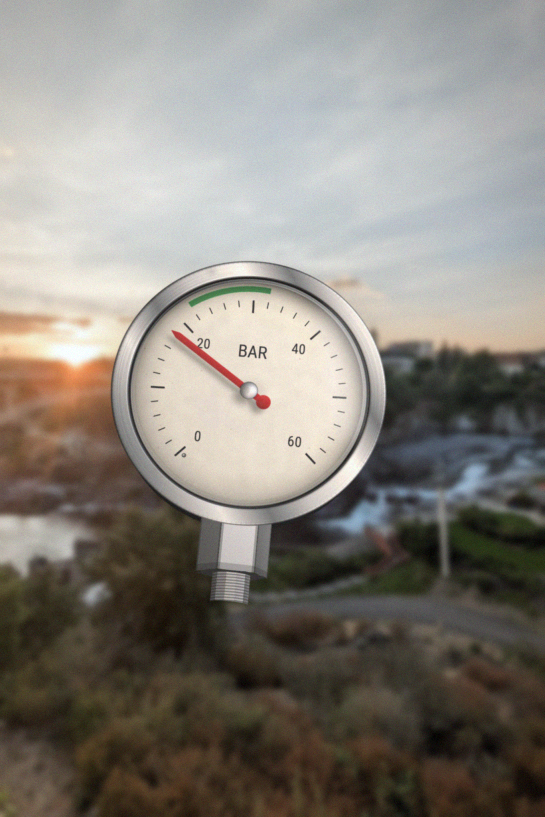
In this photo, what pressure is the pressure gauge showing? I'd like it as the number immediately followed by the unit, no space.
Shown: 18bar
